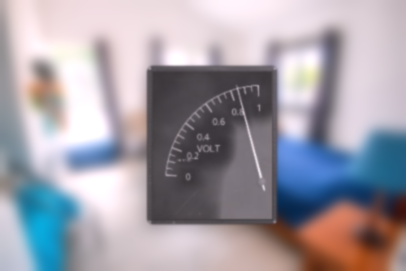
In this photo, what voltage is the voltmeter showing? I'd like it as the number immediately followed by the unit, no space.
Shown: 0.85V
